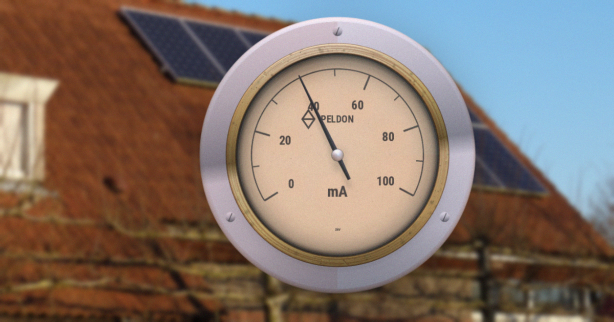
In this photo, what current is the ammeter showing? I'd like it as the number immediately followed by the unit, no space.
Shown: 40mA
